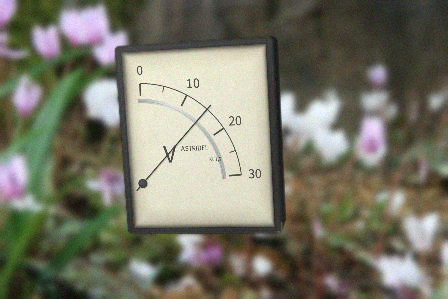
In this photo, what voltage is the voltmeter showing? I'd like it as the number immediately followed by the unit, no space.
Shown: 15V
